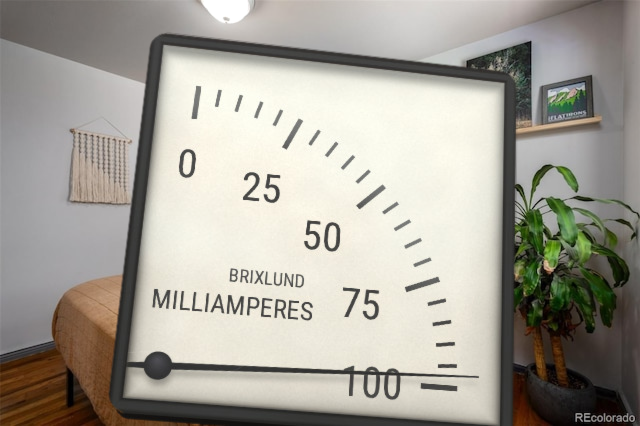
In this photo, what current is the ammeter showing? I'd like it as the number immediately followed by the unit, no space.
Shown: 97.5mA
